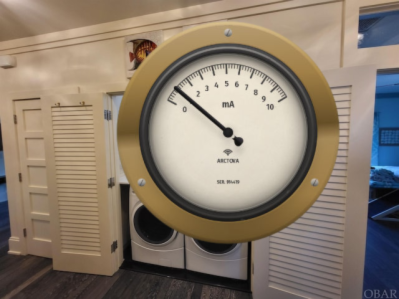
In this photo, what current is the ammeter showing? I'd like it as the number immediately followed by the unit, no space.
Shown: 1mA
